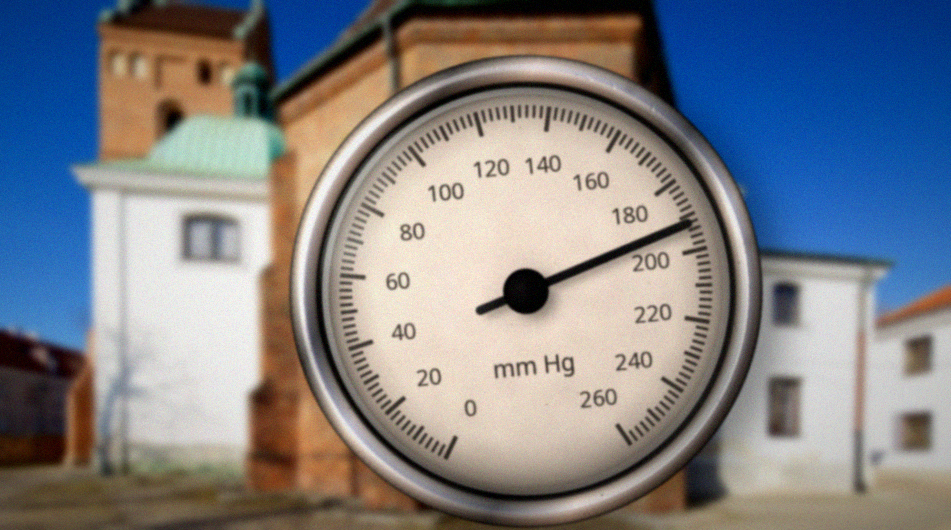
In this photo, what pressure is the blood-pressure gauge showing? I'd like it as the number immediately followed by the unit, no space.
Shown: 192mmHg
